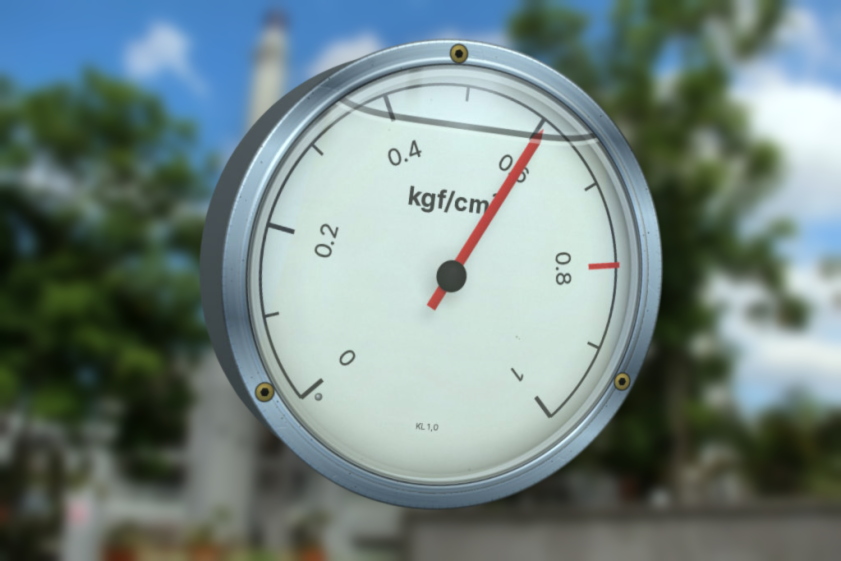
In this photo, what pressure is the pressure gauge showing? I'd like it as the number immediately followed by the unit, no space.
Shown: 0.6kg/cm²
